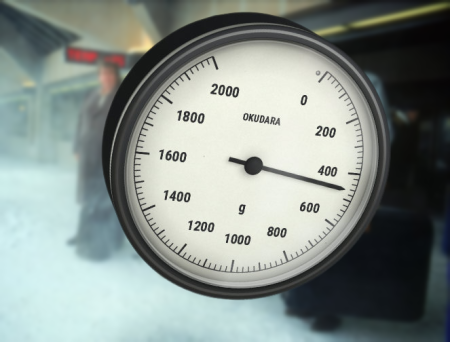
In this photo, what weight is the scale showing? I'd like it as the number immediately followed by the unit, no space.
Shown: 460g
